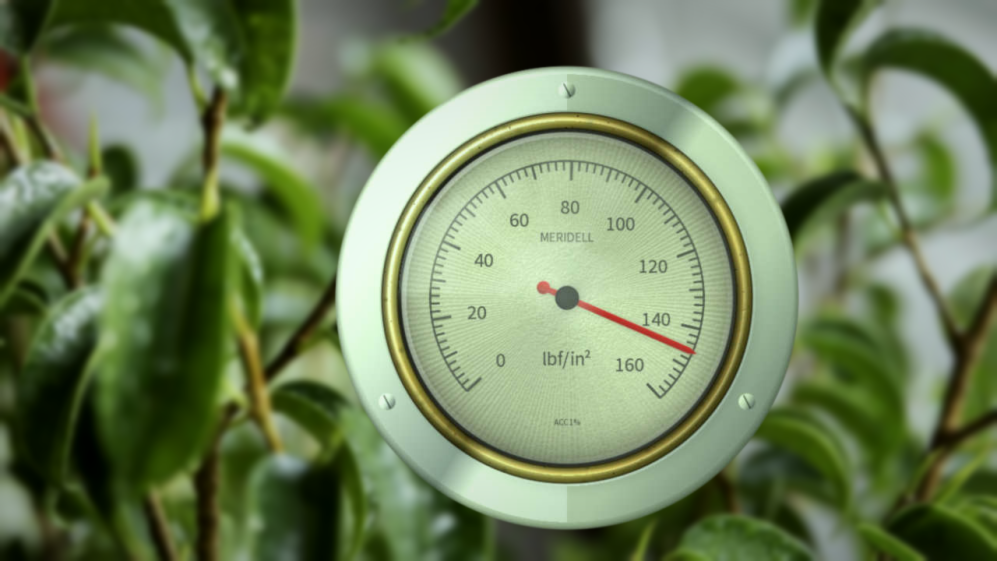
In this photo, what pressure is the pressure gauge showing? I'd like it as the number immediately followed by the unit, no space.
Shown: 146psi
